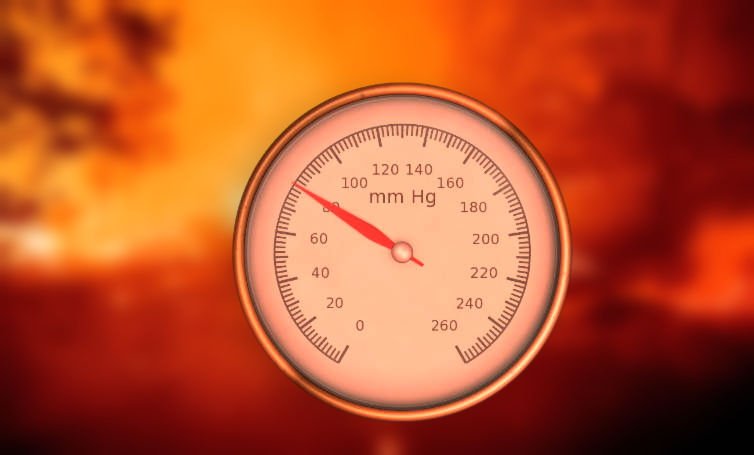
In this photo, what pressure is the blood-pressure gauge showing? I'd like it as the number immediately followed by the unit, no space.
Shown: 80mmHg
